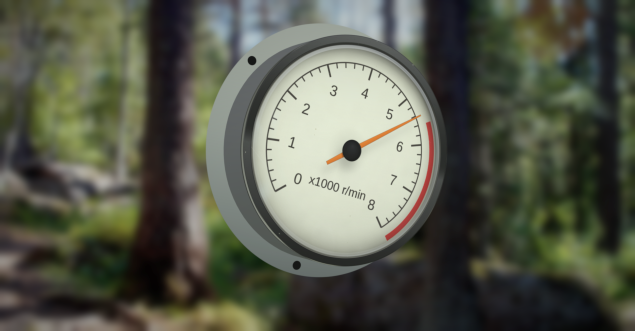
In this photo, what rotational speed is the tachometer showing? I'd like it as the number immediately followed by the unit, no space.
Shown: 5400rpm
